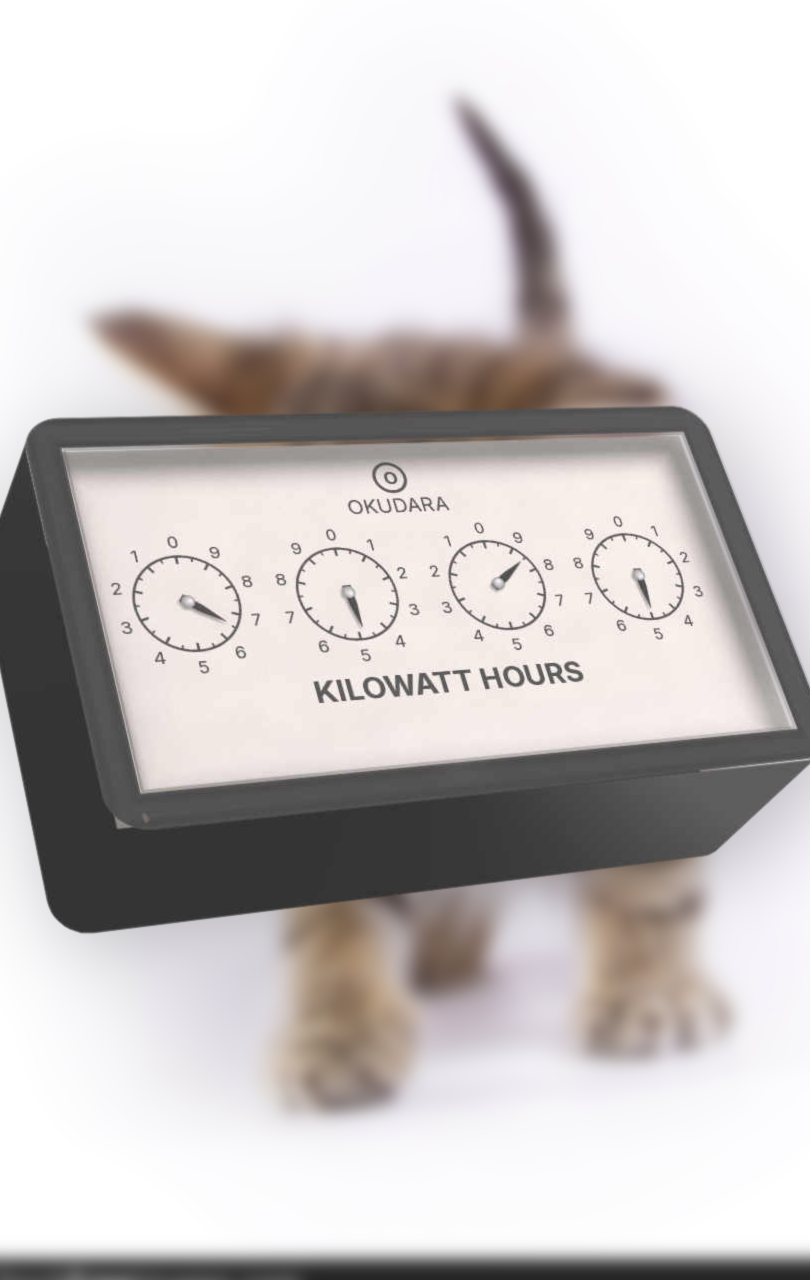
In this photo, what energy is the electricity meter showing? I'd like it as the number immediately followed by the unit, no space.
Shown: 6485kWh
